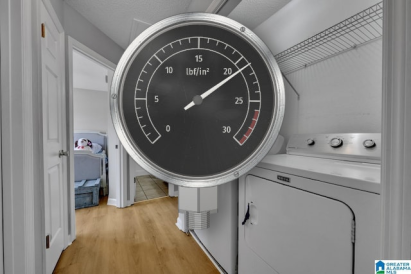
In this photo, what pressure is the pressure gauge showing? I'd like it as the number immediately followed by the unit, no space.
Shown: 21psi
